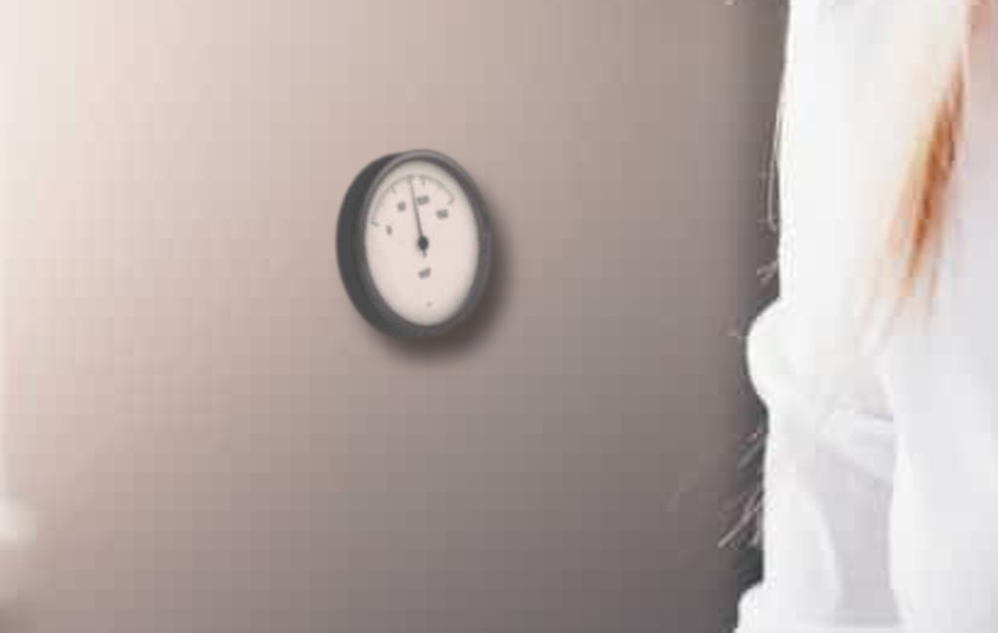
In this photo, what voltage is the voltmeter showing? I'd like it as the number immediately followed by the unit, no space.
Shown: 75mV
